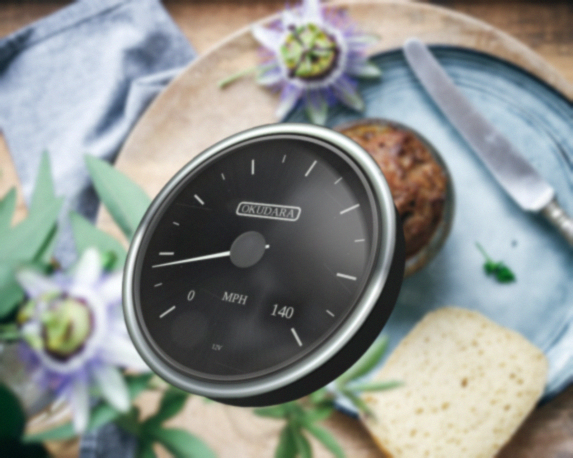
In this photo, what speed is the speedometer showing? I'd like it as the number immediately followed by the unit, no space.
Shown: 15mph
